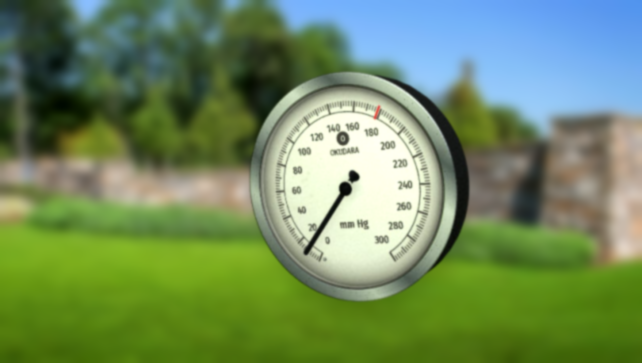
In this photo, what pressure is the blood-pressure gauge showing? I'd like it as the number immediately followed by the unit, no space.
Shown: 10mmHg
